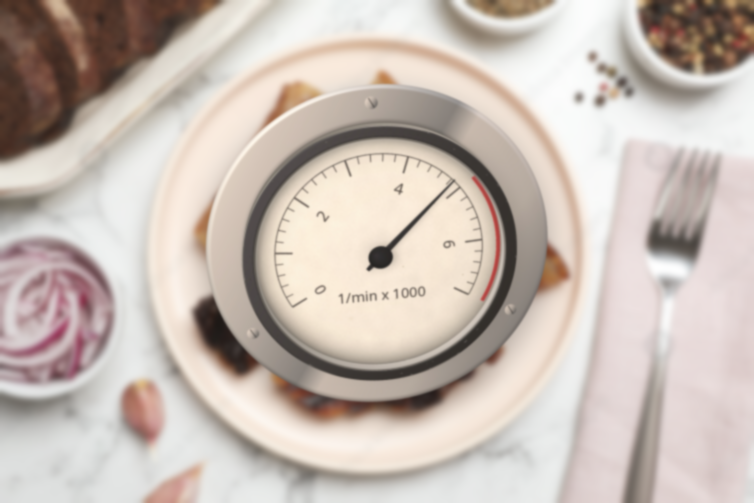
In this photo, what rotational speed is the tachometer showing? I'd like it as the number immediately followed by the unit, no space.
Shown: 4800rpm
